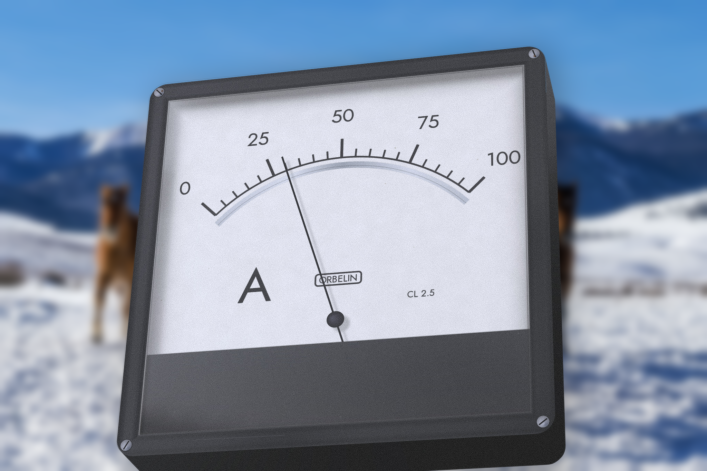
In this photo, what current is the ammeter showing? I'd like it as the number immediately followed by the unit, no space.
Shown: 30A
